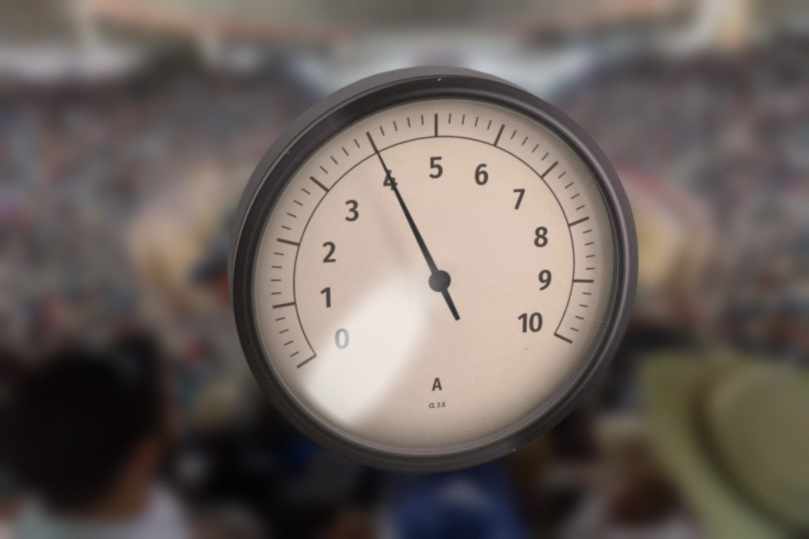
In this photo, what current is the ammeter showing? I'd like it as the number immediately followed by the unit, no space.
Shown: 4A
